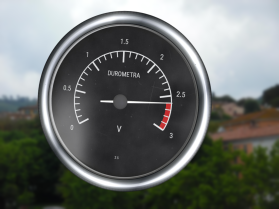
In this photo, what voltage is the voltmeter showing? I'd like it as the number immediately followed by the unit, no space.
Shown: 2.6V
